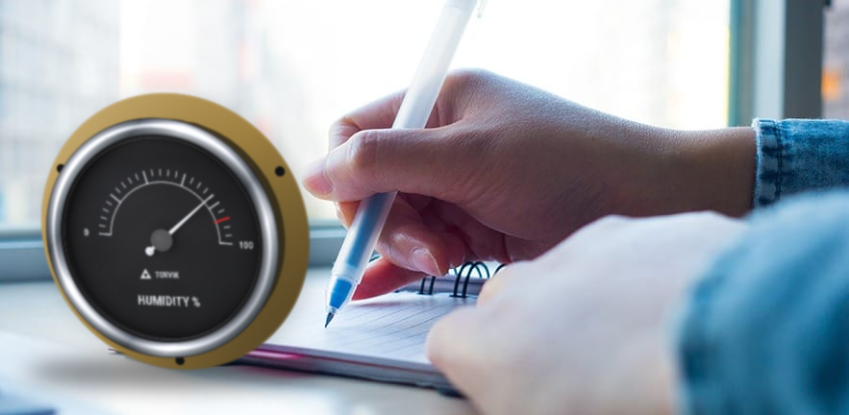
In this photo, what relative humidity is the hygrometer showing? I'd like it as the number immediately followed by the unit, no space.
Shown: 76%
